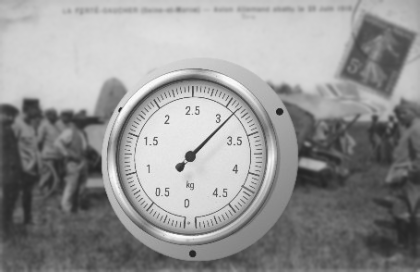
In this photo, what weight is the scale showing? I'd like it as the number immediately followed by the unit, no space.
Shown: 3.15kg
